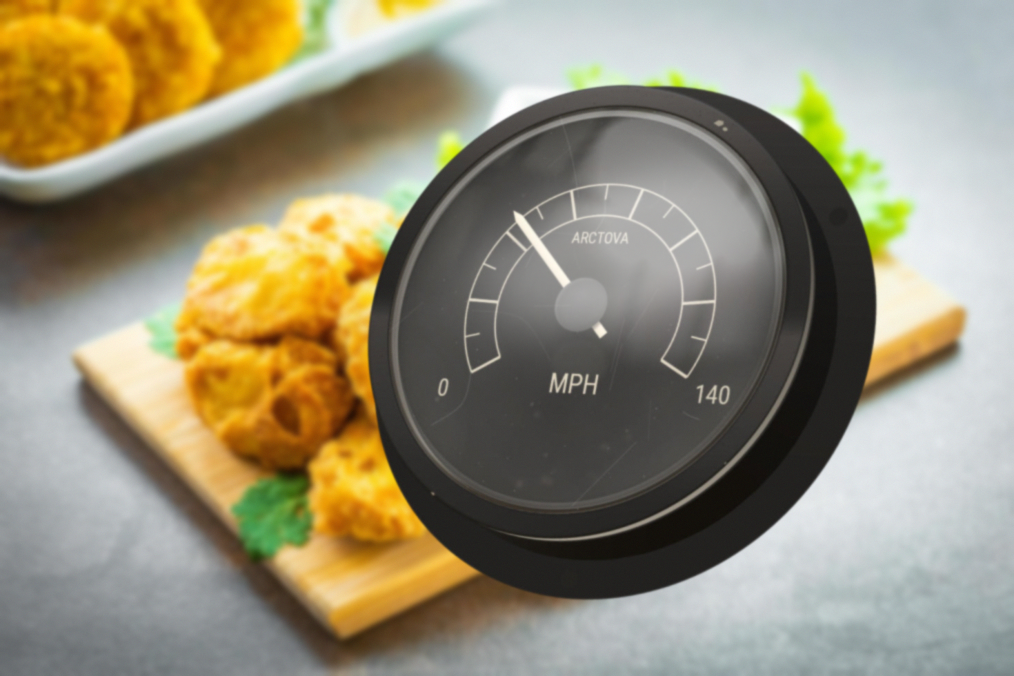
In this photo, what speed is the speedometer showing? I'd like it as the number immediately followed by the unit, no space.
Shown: 45mph
